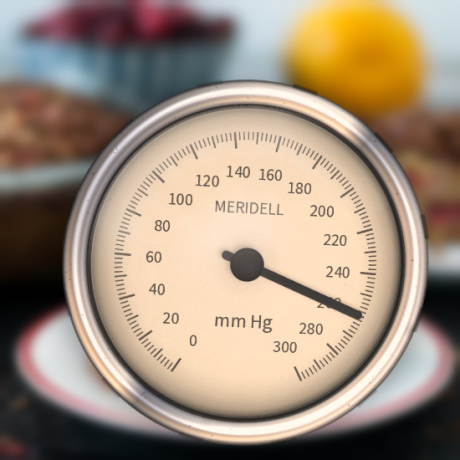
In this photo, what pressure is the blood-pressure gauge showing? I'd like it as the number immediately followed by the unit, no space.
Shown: 260mmHg
